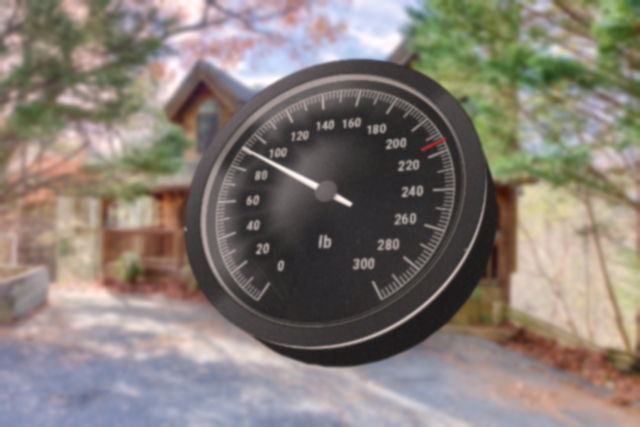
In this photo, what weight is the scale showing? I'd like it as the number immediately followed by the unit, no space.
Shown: 90lb
